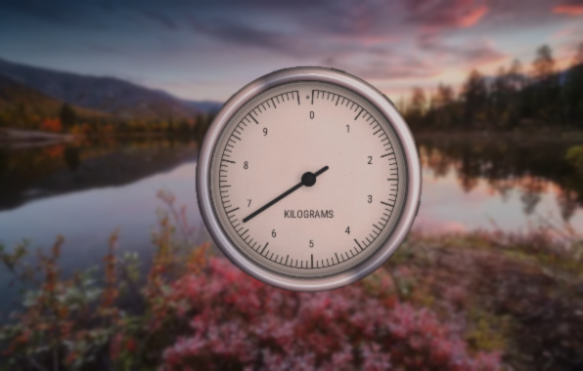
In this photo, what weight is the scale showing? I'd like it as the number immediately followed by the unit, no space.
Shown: 6.7kg
